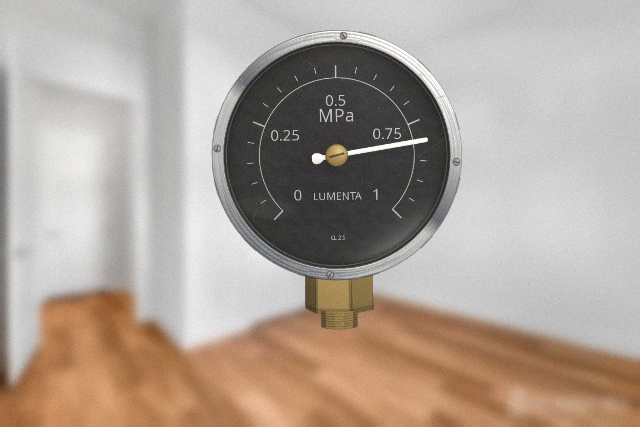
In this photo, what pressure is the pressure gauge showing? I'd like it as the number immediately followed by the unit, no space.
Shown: 0.8MPa
